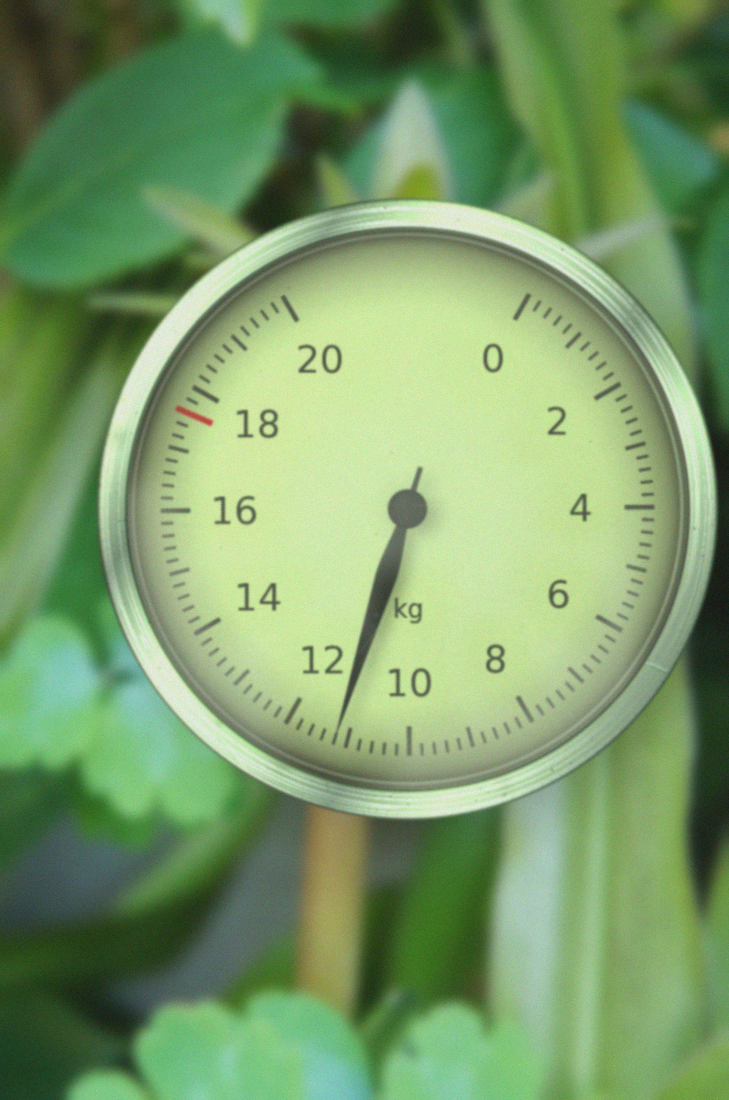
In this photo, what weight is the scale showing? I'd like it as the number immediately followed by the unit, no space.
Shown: 11.2kg
